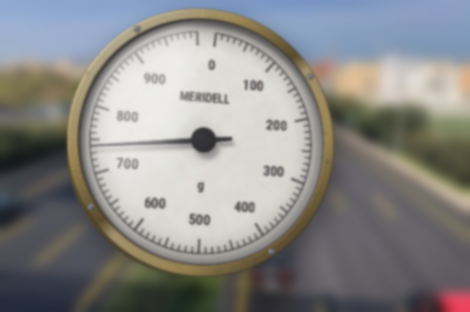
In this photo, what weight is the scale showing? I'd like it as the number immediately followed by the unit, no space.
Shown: 740g
